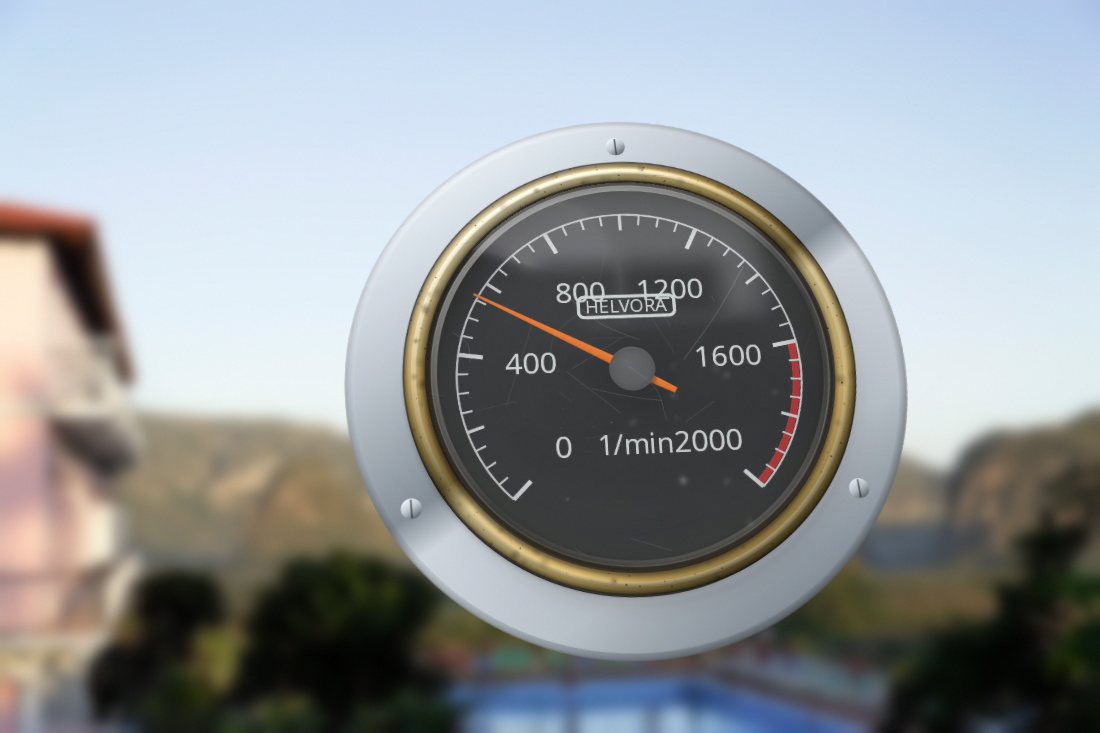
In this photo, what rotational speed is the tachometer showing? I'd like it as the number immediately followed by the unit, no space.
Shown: 550rpm
